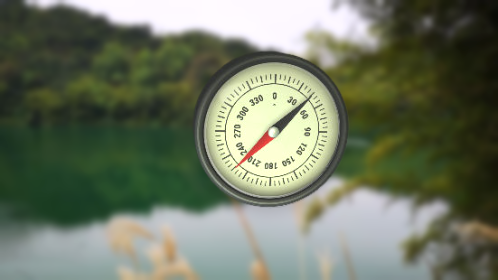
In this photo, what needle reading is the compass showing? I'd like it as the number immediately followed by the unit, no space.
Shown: 225°
